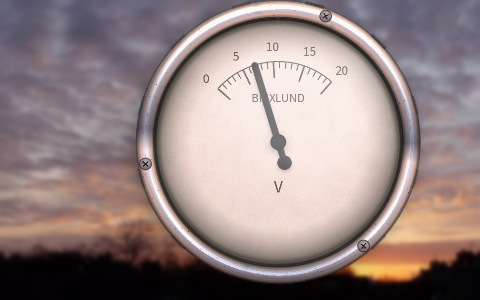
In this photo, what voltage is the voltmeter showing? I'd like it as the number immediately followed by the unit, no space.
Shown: 7V
